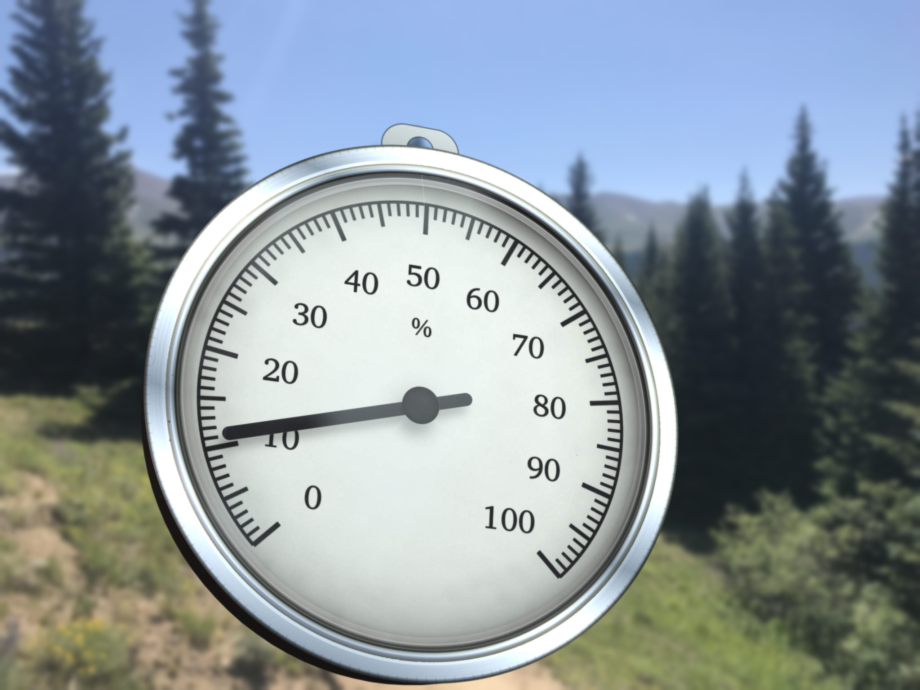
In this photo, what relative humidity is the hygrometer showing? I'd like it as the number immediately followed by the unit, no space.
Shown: 11%
